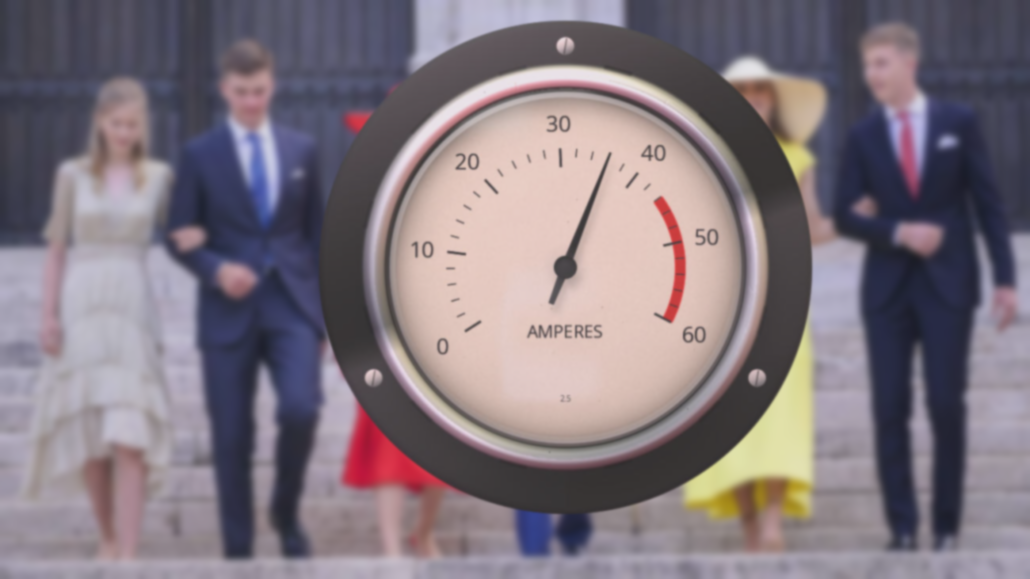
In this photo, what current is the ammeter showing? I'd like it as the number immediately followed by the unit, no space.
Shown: 36A
